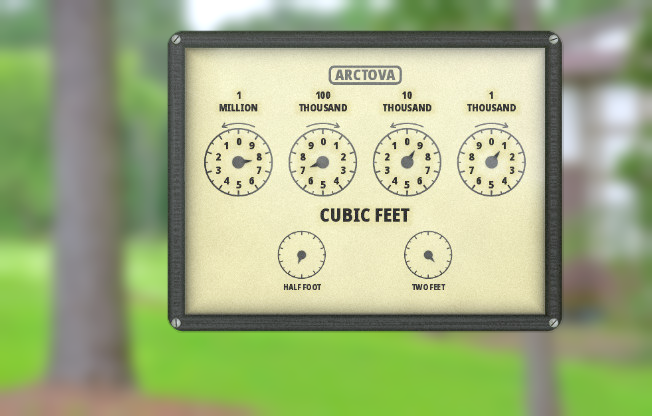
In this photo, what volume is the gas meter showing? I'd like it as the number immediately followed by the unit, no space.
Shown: 769100ft³
